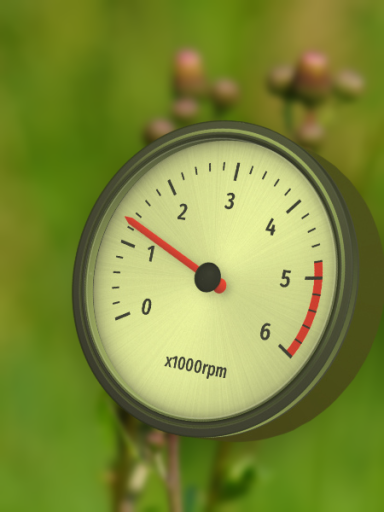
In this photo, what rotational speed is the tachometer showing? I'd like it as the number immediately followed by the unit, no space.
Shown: 1300rpm
